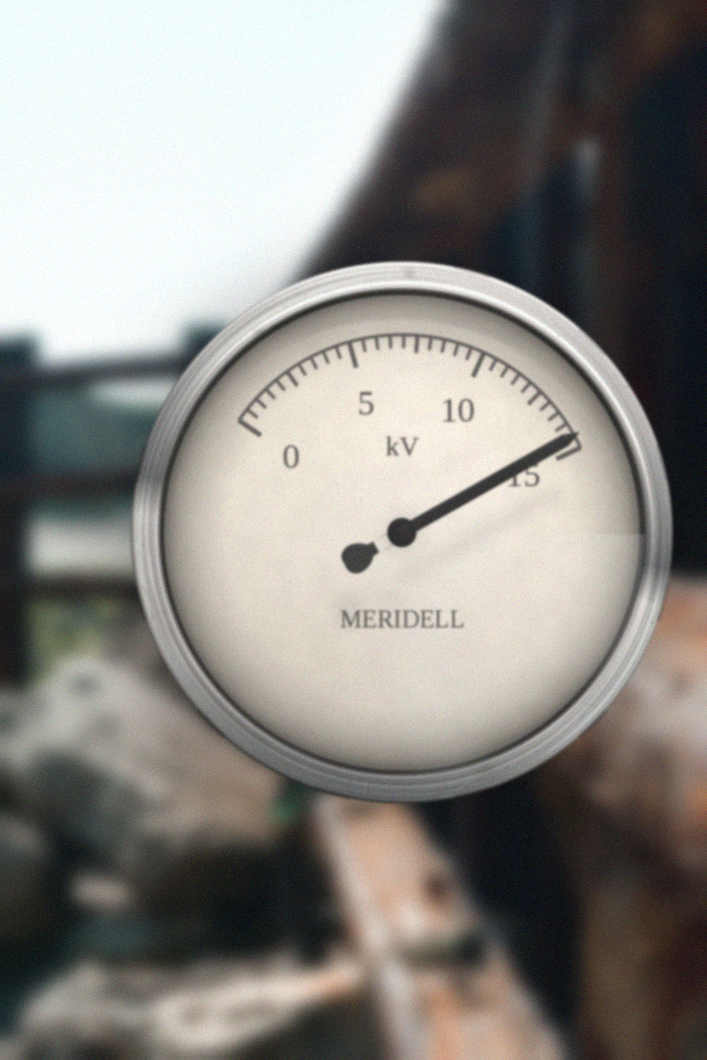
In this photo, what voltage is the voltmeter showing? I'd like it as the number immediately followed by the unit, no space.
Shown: 14.5kV
